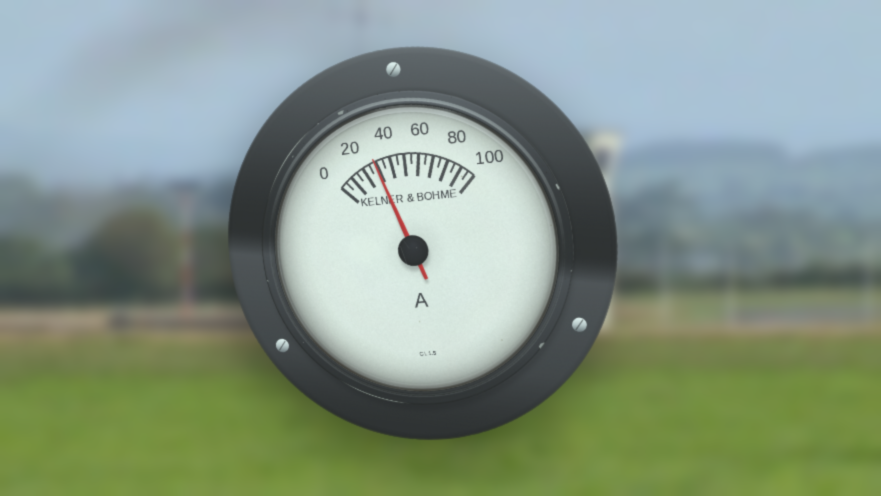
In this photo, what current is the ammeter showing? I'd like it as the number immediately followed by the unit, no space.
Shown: 30A
